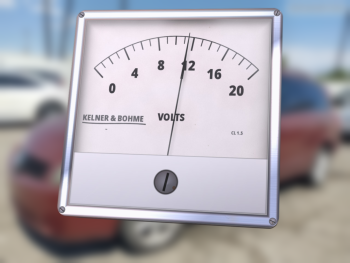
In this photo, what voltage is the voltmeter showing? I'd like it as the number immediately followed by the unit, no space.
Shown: 11.5V
